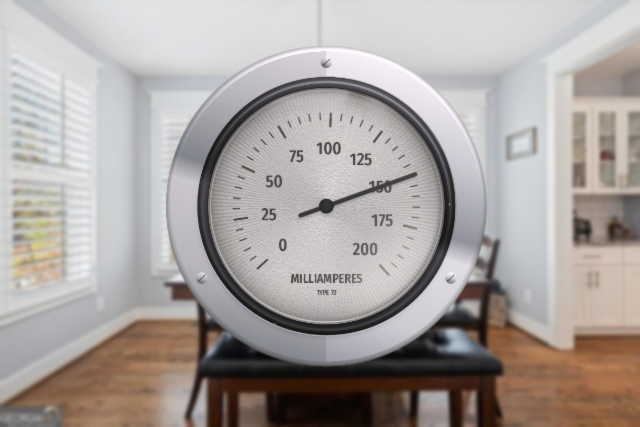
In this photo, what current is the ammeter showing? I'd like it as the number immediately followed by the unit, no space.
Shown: 150mA
